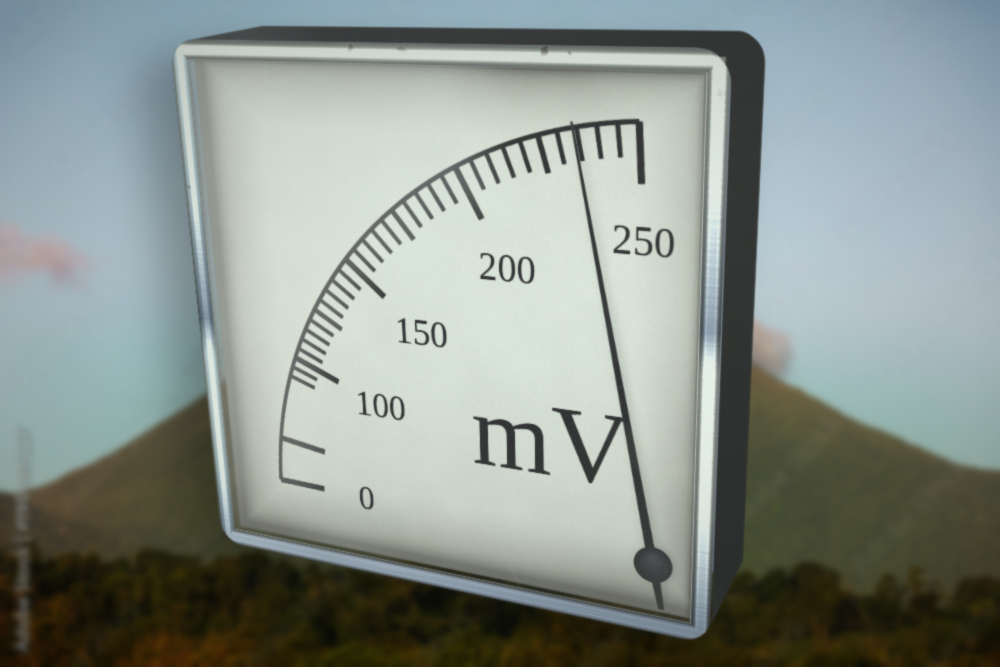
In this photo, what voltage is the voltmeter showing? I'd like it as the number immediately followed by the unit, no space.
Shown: 235mV
